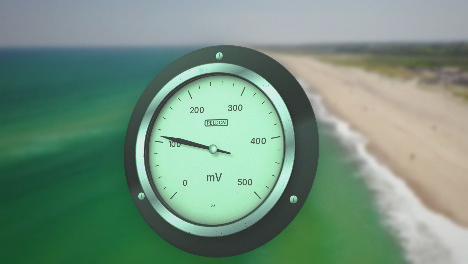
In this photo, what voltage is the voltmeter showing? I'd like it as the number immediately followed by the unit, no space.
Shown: 110mV
